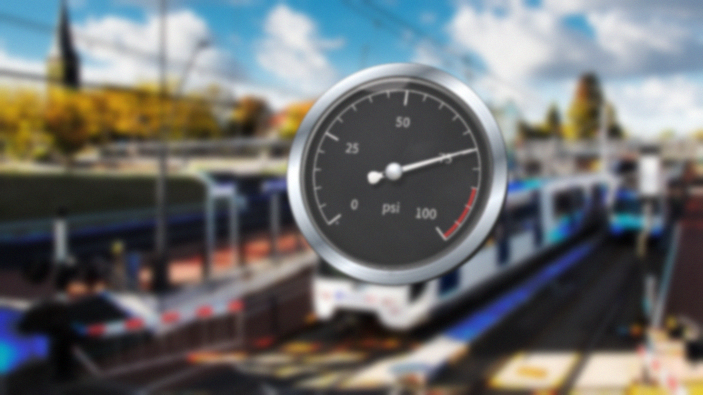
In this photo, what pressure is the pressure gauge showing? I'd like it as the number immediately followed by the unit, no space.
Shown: 75psi
